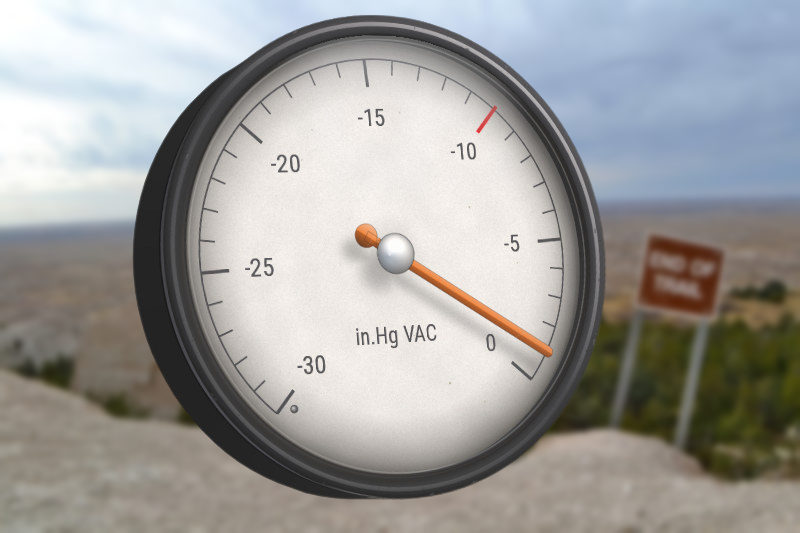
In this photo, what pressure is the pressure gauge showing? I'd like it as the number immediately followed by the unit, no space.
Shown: -1inHg
